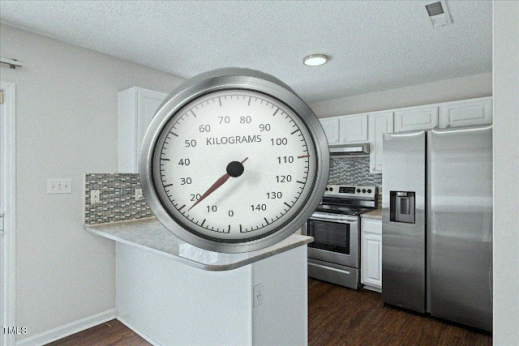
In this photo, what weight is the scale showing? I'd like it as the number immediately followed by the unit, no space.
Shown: 18kg
